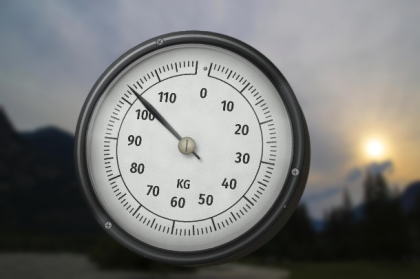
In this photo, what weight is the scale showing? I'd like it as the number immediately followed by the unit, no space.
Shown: 103kg
